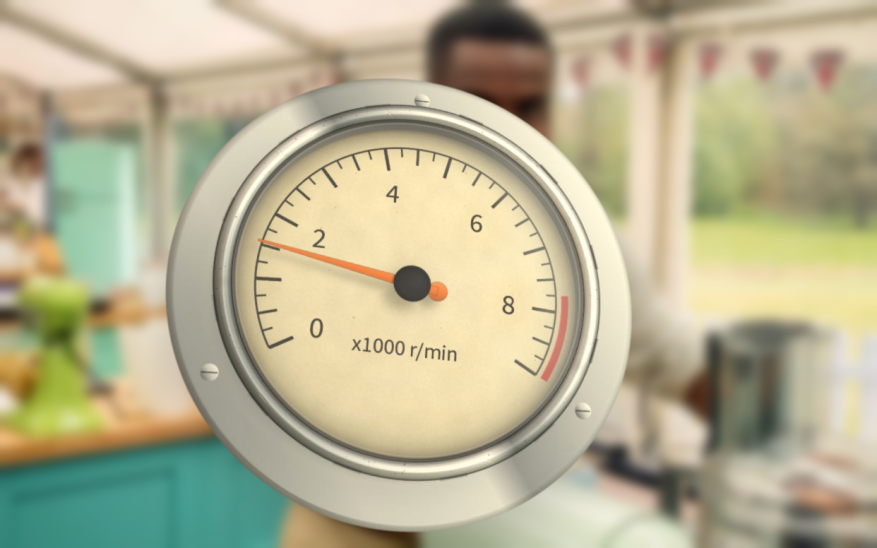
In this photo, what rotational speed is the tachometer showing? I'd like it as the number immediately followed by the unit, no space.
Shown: 1500rpm
